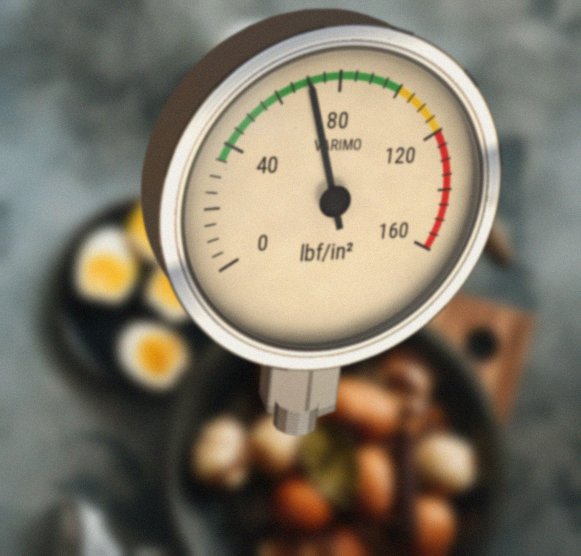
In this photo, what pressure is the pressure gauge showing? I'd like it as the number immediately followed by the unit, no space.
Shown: 70psi
